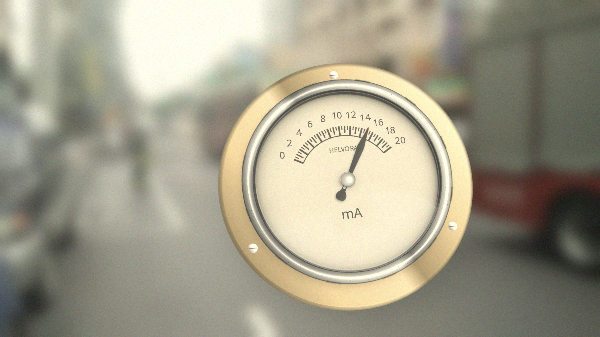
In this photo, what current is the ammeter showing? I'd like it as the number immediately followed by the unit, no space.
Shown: 15mA
